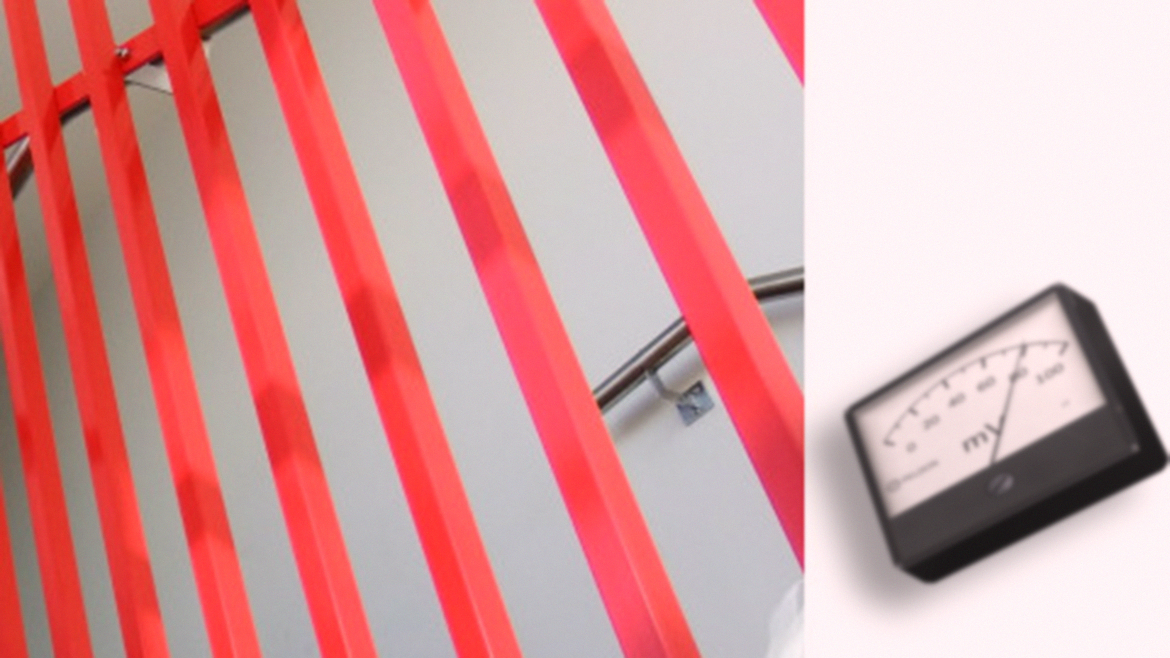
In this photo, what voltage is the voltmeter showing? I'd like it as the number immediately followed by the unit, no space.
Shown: 80mV
